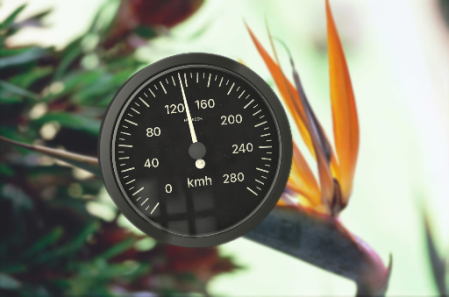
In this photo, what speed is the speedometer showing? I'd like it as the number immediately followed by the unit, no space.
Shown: 135km/h
